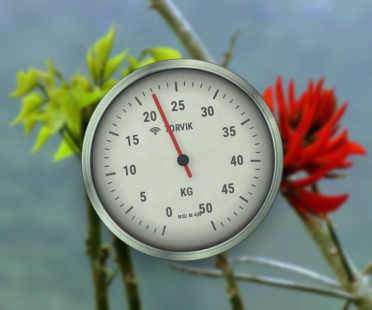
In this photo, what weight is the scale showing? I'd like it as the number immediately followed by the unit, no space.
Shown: 22kg
